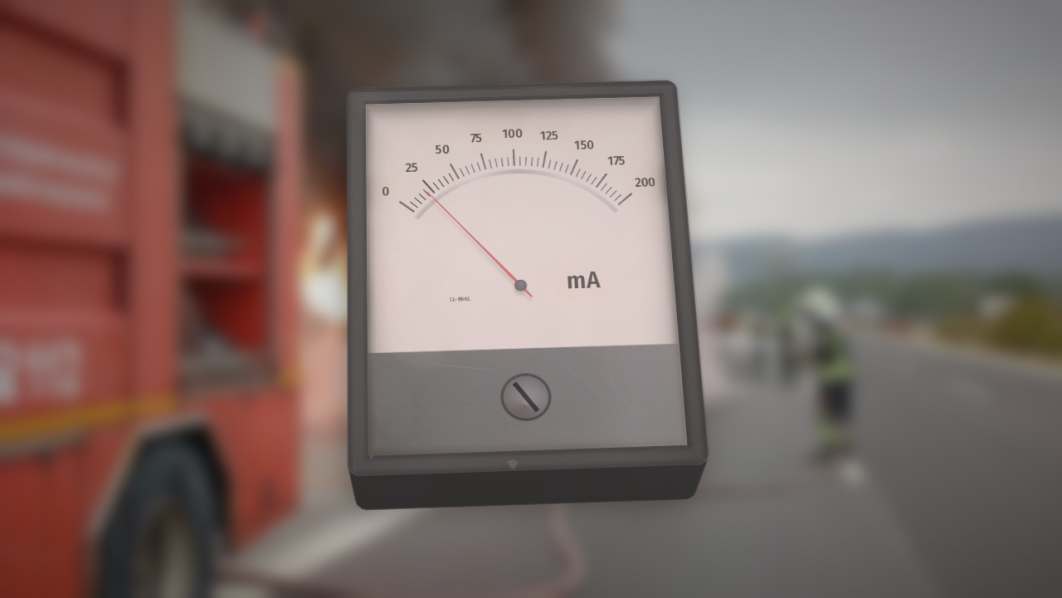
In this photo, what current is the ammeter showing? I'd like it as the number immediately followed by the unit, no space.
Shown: 20mA
